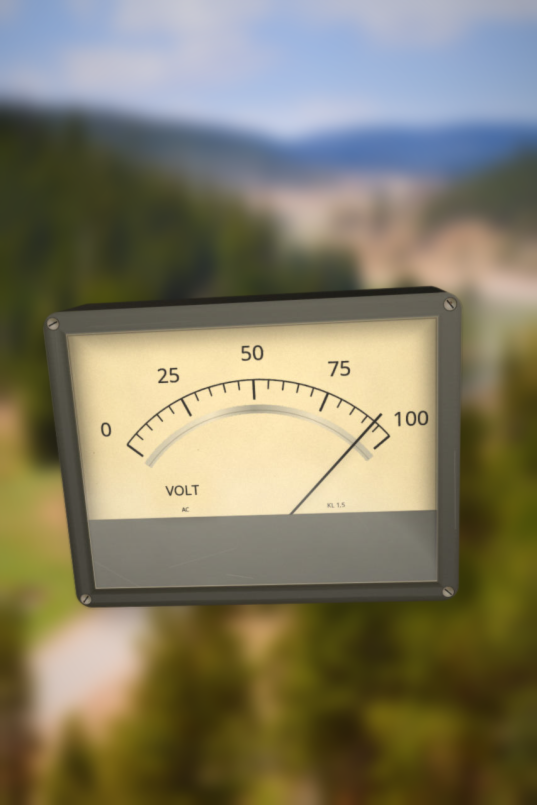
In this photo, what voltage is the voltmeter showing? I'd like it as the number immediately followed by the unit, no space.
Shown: 92.5V
